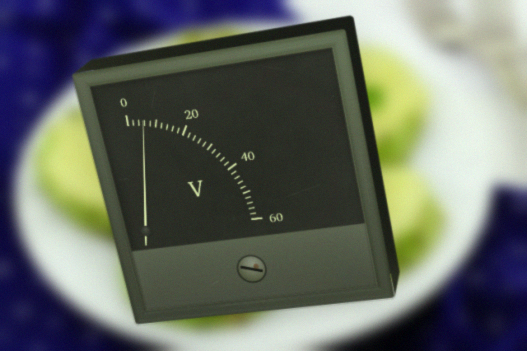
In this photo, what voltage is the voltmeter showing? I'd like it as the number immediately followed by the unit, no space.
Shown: 6V
